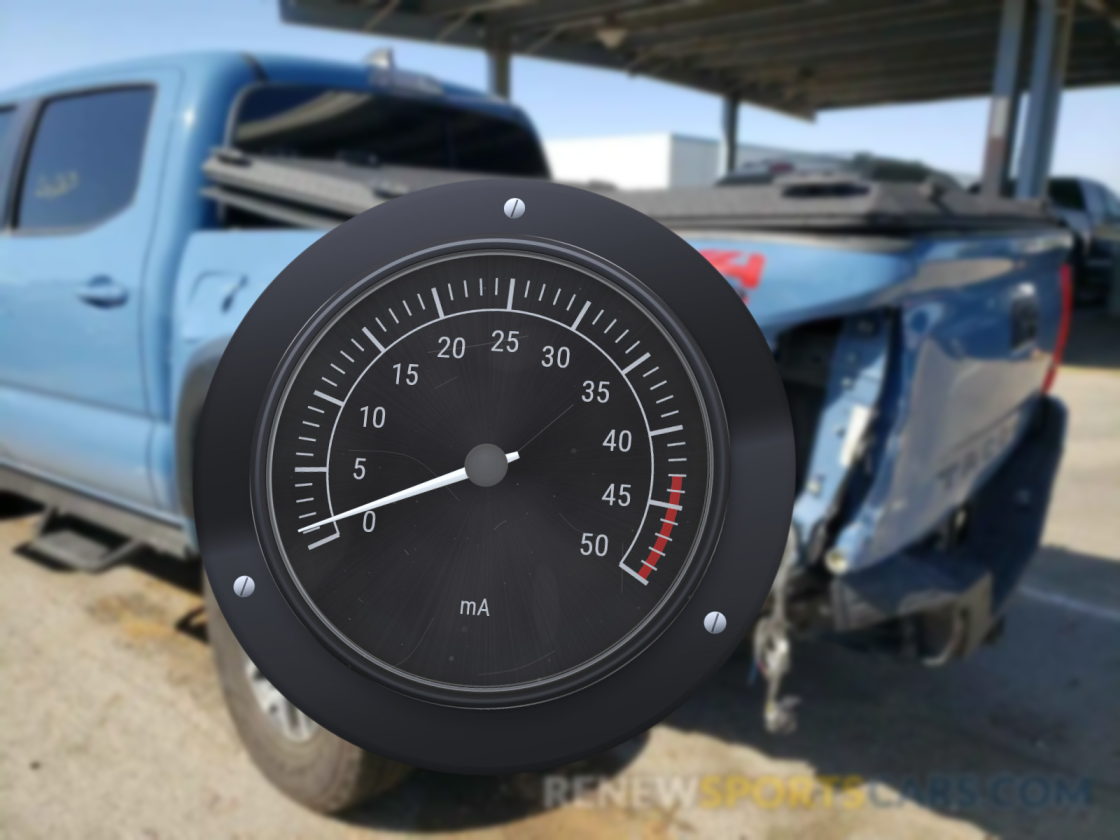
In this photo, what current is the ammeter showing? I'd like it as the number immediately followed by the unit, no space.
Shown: 1mA
